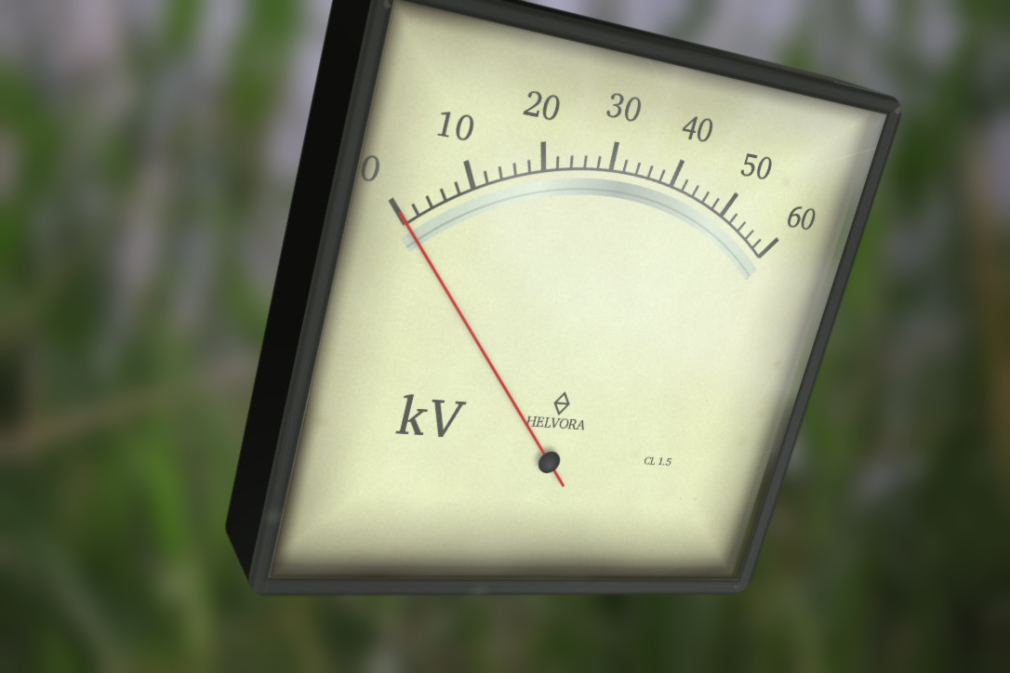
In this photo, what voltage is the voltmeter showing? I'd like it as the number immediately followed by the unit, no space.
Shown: 0kV
